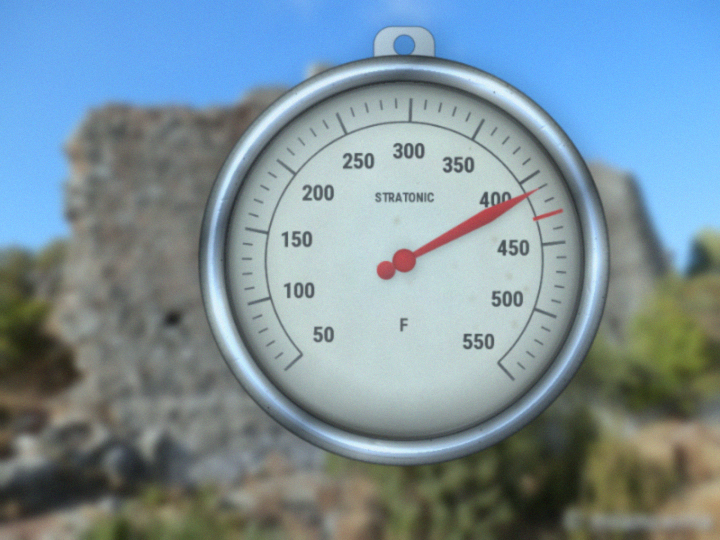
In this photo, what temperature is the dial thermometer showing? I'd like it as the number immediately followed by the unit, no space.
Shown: 410°F
